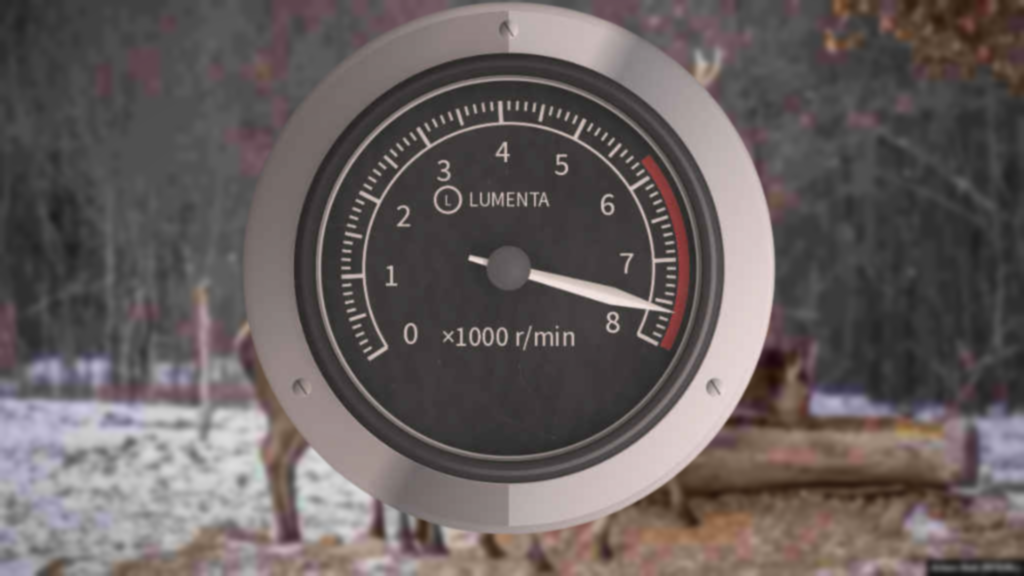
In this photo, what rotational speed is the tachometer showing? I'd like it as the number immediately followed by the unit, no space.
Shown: 7600rpm
